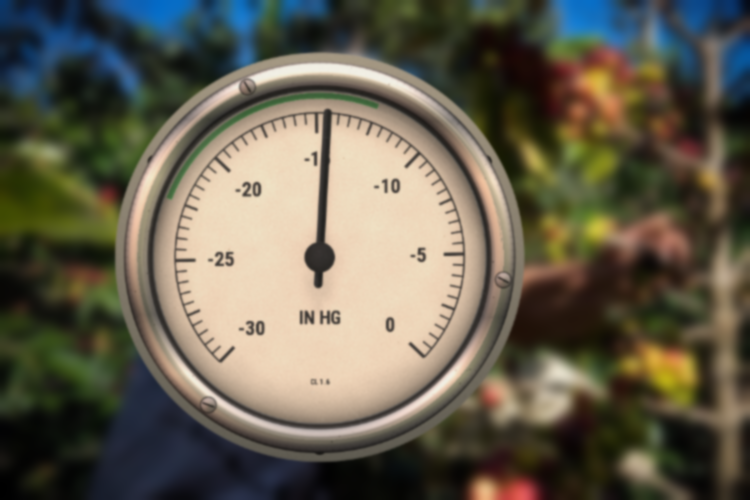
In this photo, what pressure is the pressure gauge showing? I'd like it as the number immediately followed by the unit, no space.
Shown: -14.5inHg
